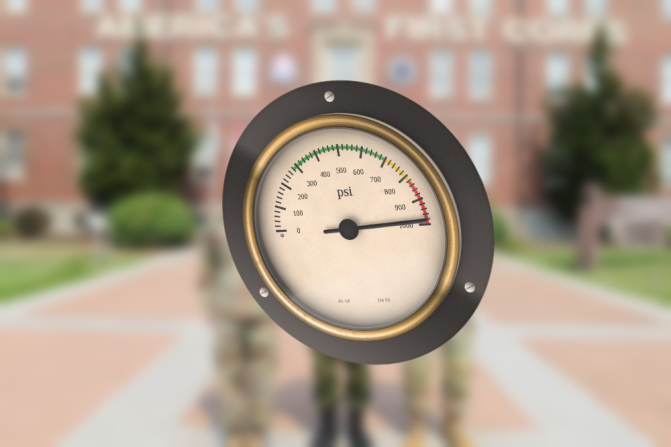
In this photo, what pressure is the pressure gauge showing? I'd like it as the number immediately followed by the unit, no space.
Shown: 980psi
